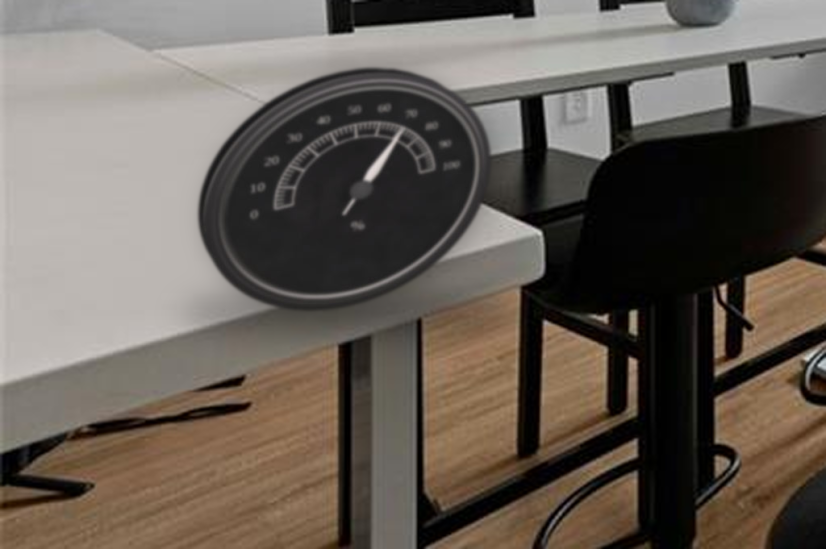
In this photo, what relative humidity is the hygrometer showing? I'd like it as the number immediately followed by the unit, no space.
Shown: 70%
